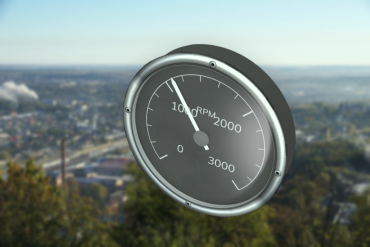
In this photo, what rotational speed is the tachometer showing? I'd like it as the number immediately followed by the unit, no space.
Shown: 1100rpm
